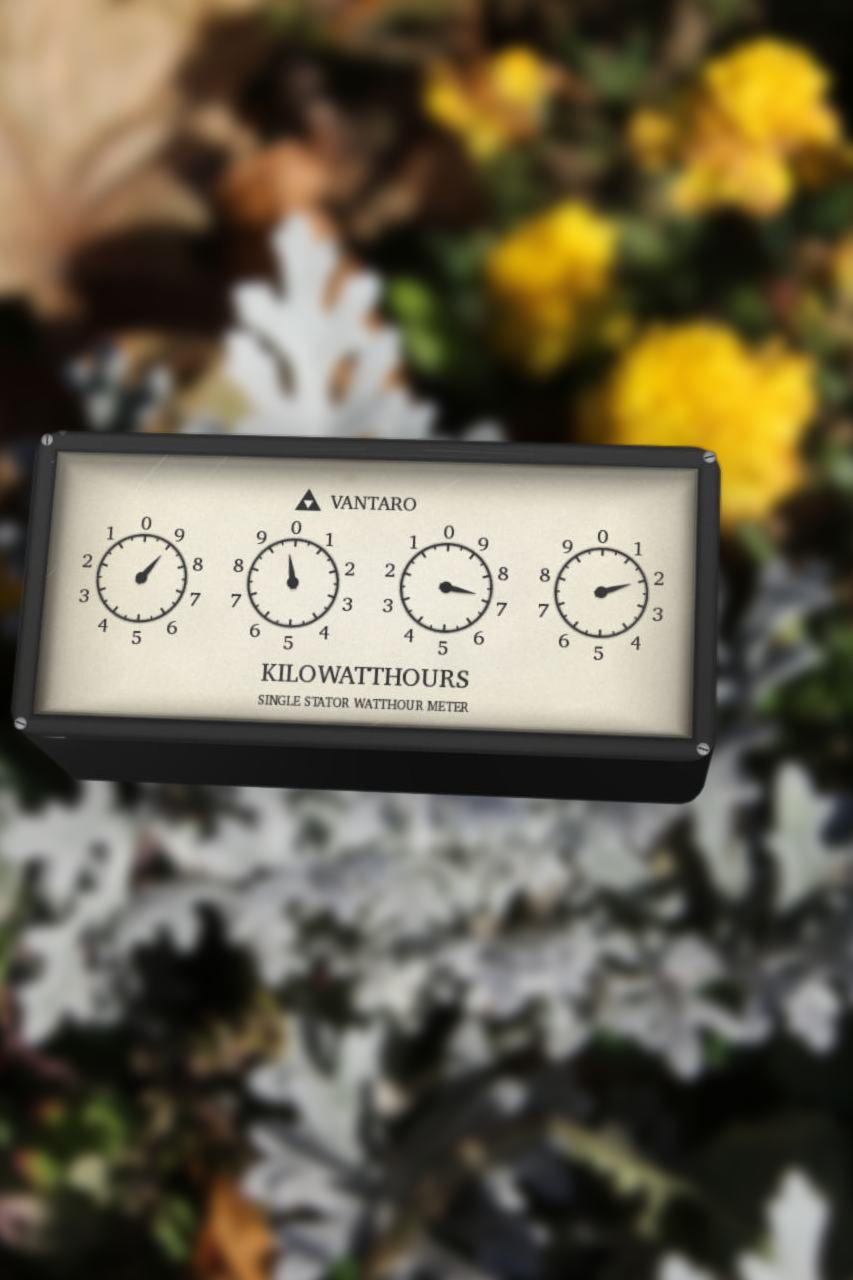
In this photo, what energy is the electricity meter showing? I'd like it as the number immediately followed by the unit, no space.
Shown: 8972kWh
